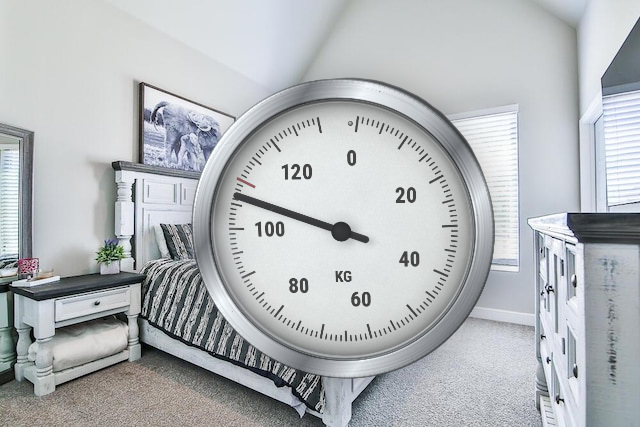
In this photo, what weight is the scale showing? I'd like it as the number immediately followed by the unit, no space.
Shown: 107kg
